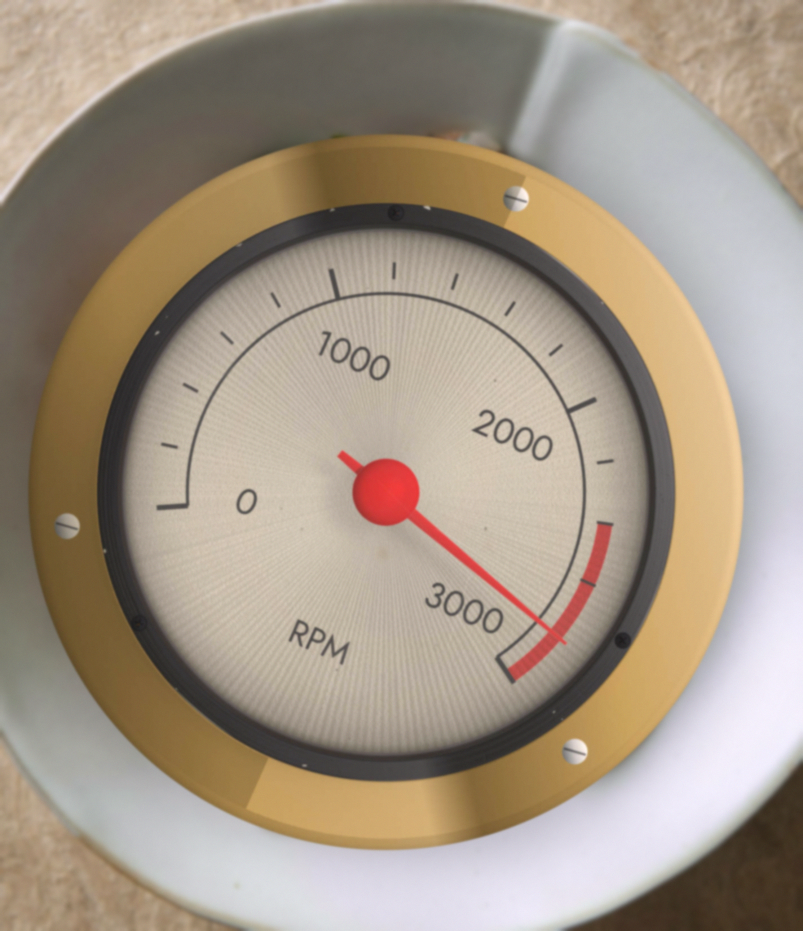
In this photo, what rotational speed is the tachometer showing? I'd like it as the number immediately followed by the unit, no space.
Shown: 2800rpm
